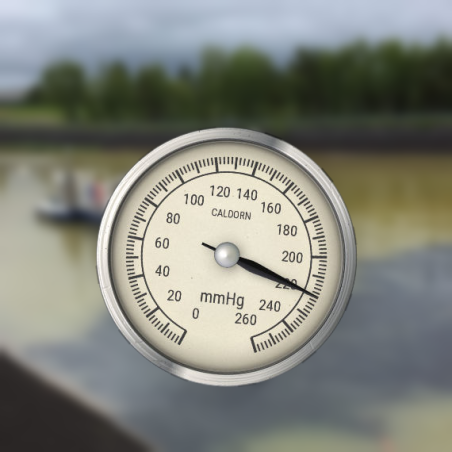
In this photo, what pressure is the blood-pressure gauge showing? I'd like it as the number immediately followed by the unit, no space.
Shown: 220mmHg
